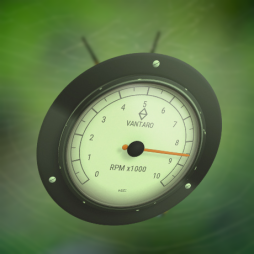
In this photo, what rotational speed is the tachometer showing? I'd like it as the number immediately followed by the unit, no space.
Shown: 8500rpm
